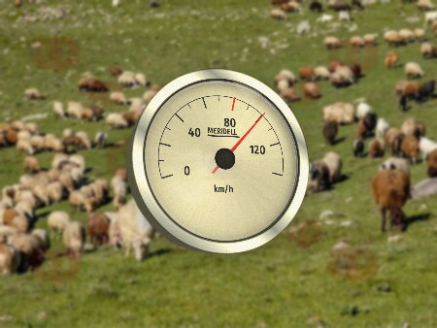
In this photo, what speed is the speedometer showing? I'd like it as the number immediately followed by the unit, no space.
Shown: 100km/h
